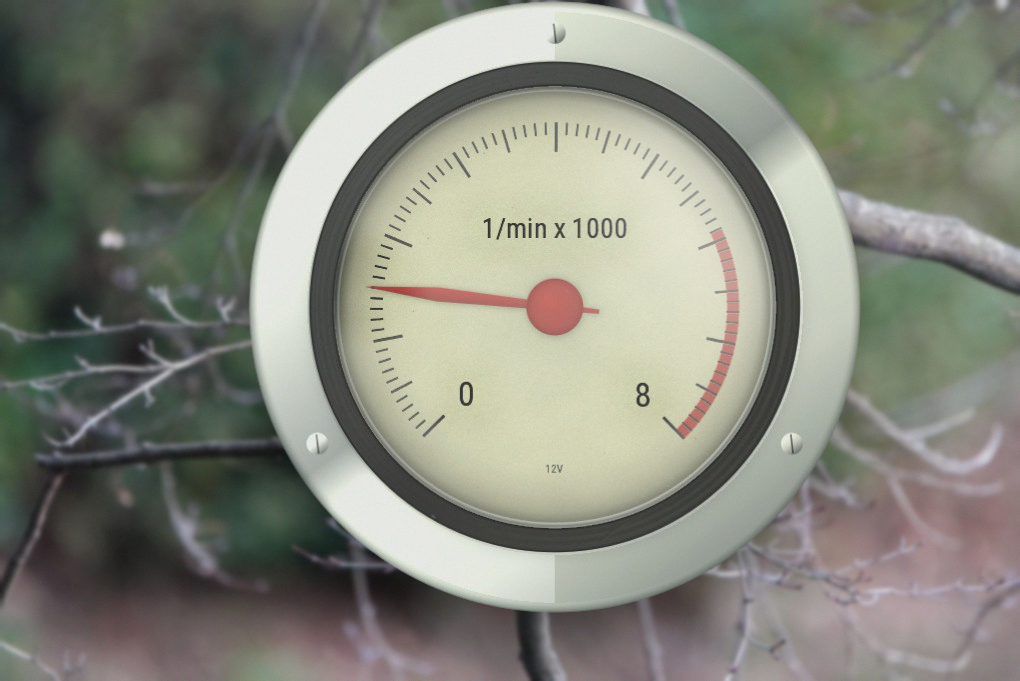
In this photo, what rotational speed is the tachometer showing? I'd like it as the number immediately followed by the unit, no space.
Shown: 1500rpm
